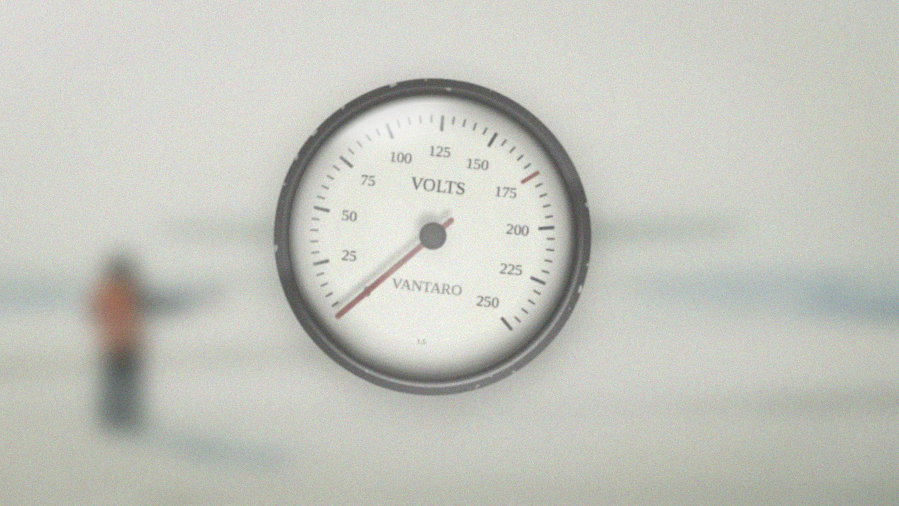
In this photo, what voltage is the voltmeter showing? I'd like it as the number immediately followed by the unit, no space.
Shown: 0V
